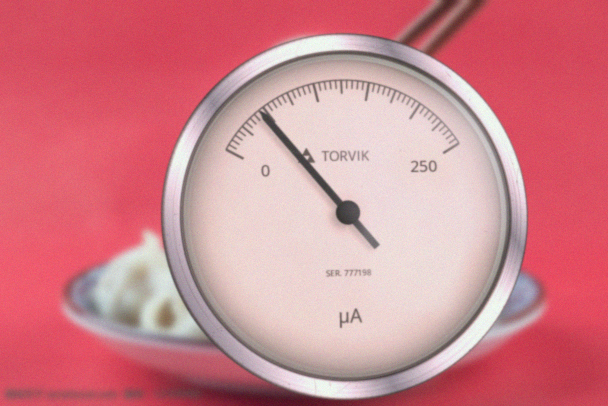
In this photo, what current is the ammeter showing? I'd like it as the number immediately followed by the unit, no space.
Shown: 45µA
